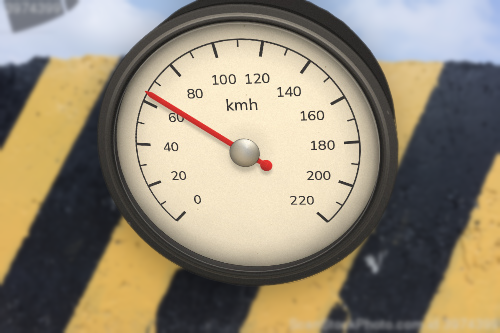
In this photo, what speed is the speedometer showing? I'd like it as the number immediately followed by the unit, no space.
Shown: 65km/h
